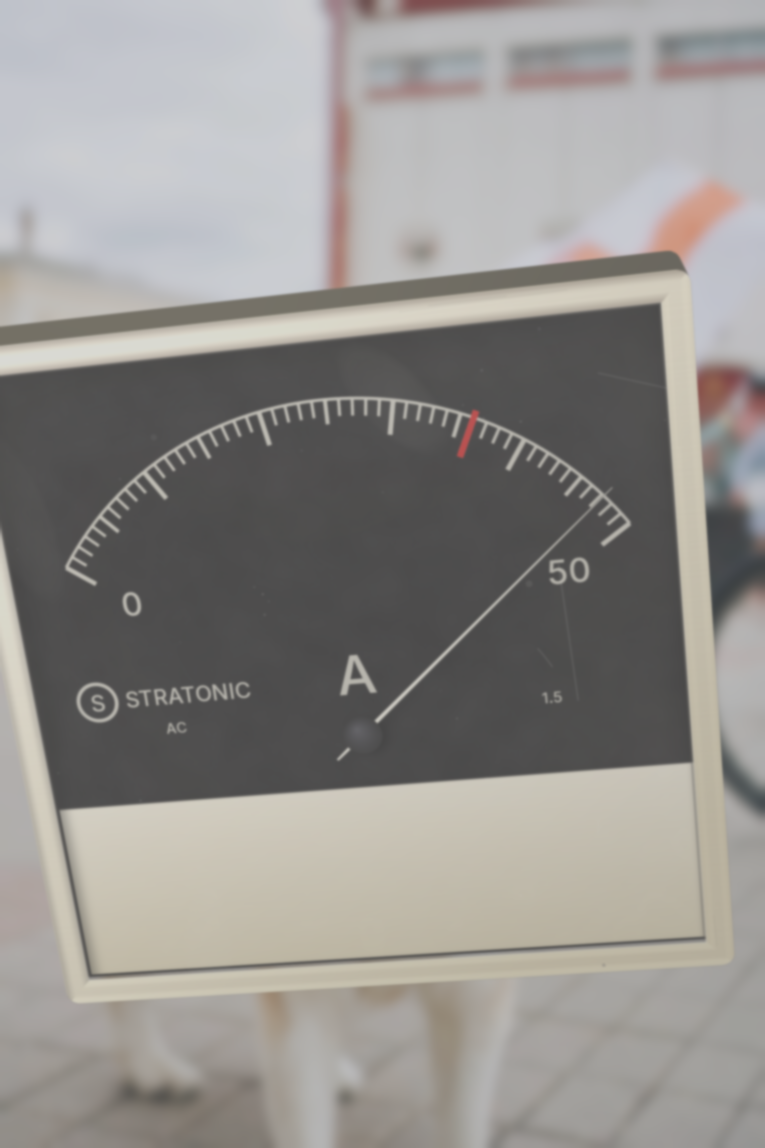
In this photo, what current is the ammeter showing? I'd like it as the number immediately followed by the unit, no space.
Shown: 47A
